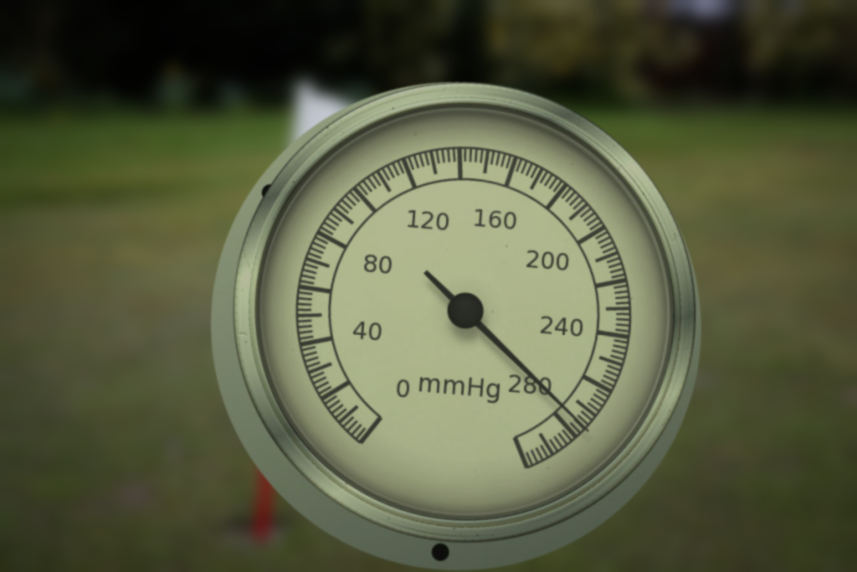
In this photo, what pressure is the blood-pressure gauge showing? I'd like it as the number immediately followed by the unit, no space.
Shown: 276mmHg
